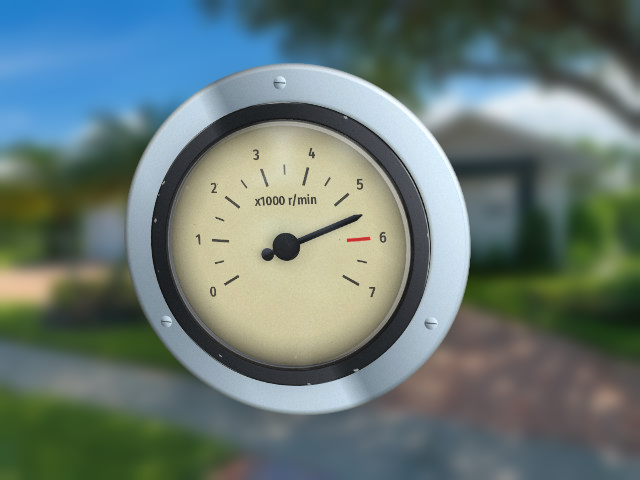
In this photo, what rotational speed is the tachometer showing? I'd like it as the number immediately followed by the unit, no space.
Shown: 5500rpm
